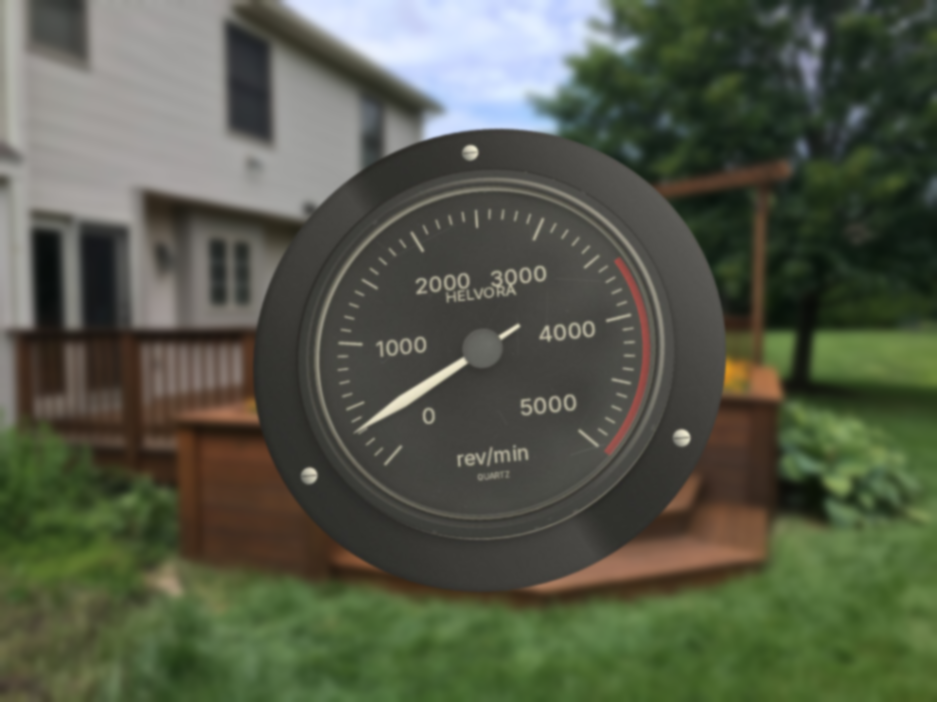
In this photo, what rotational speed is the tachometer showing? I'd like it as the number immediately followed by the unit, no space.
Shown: 300rpm
